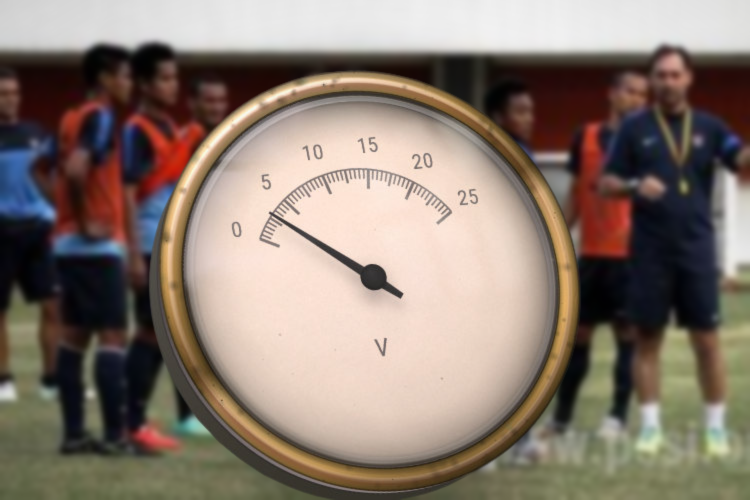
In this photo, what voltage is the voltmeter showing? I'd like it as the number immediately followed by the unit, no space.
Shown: 2.5V
